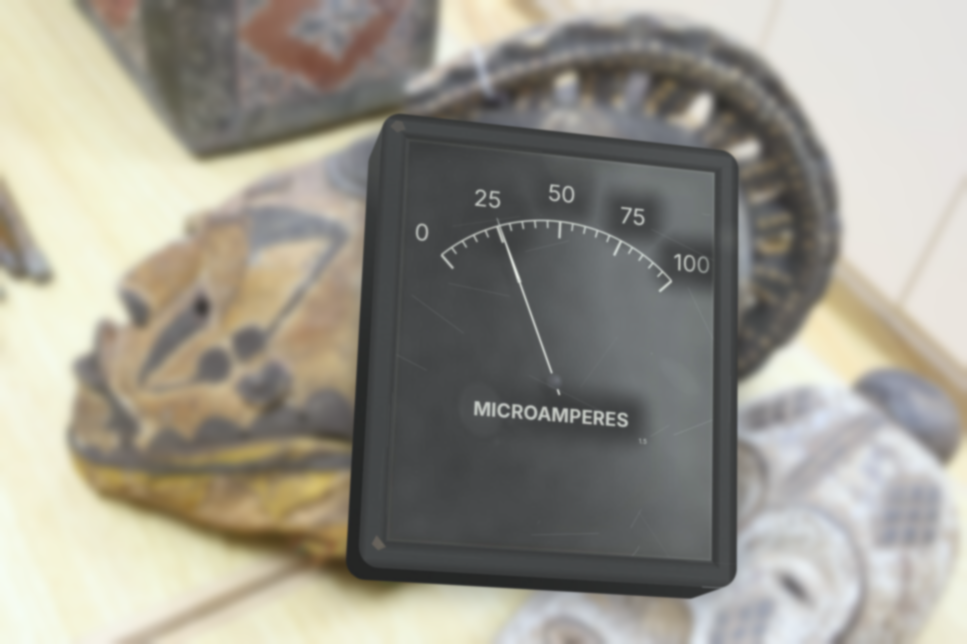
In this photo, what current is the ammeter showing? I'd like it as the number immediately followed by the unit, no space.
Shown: 25µA
